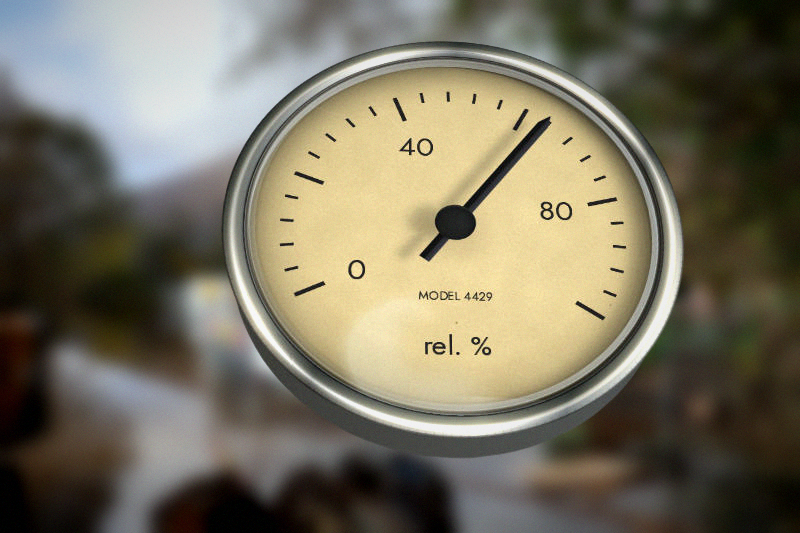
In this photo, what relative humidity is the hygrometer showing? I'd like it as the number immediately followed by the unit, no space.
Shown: 64%
